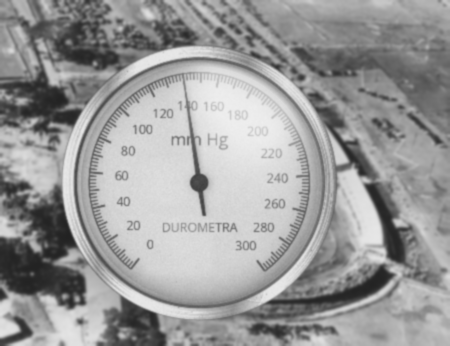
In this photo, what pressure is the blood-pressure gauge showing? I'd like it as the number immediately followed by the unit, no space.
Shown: 140mmHg
